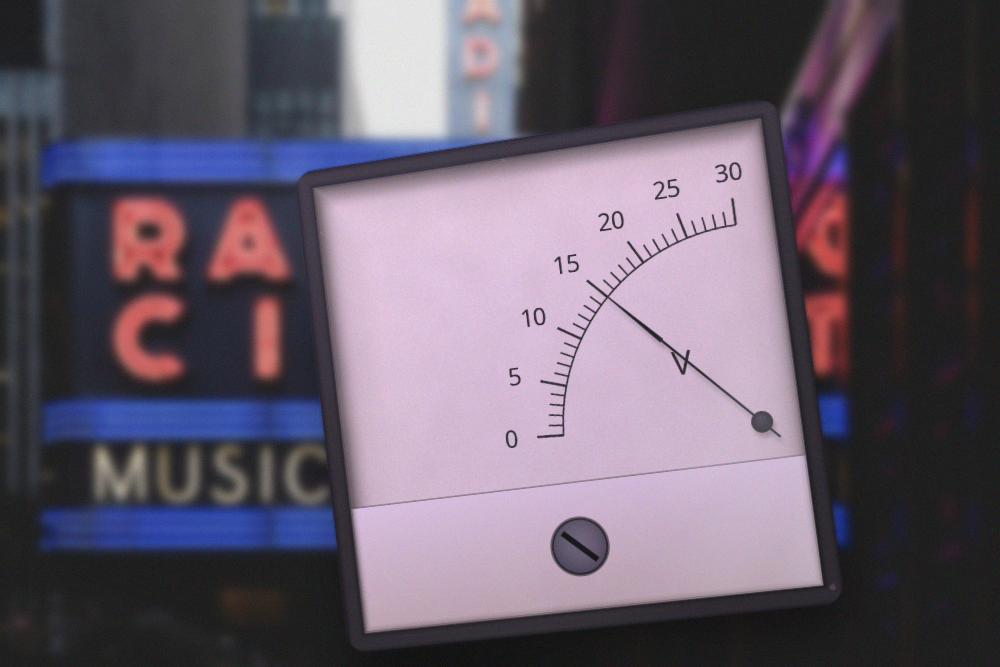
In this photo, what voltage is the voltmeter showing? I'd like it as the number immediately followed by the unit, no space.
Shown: 15V
